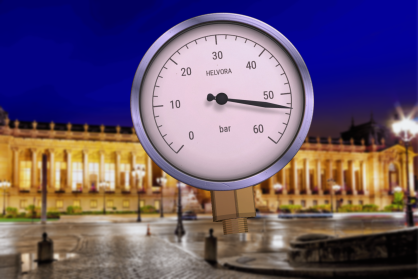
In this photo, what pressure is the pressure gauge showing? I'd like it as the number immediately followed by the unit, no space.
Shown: 53bar
